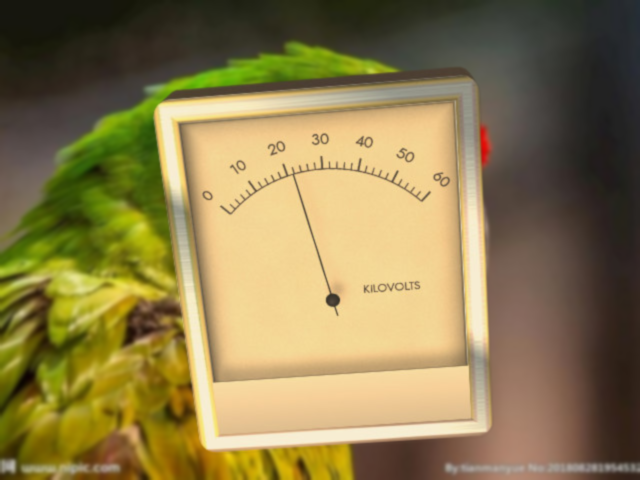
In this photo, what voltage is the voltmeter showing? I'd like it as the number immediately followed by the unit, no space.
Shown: 22kV
